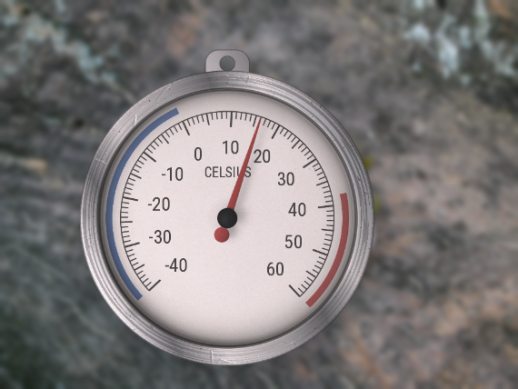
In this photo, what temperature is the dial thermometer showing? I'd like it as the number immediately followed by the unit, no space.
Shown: 16°C
